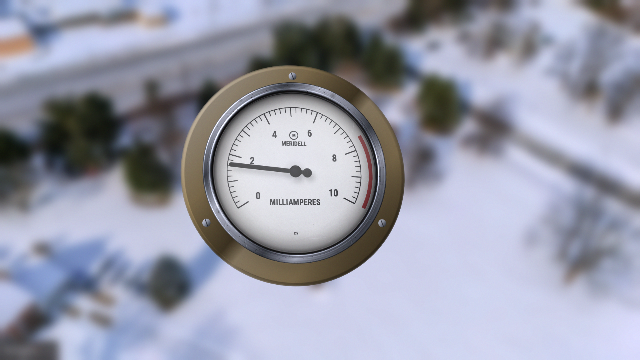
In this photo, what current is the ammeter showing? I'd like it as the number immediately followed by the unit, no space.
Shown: 1.6mA
